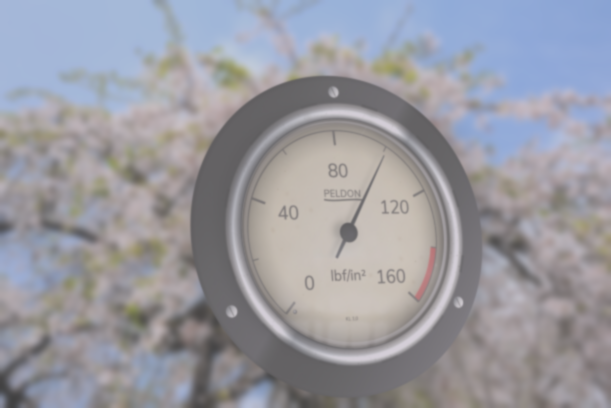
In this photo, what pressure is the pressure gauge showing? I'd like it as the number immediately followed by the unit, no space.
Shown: 100psi
